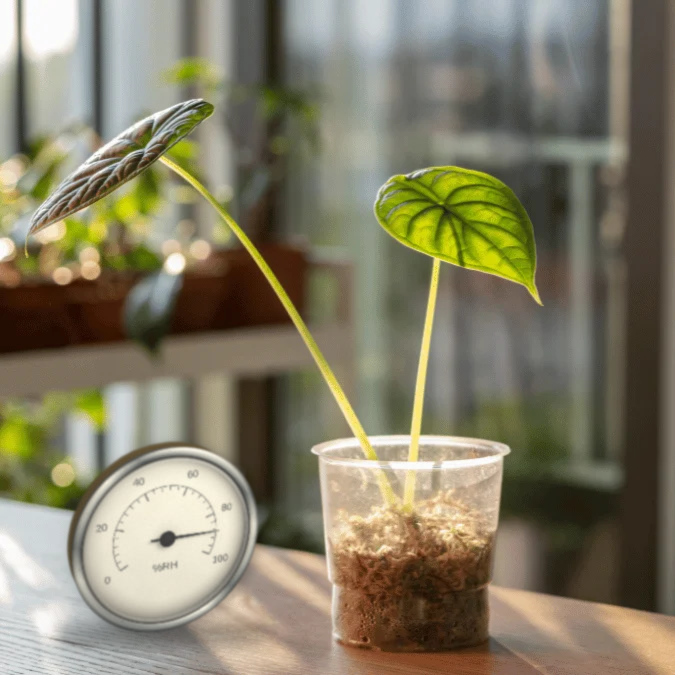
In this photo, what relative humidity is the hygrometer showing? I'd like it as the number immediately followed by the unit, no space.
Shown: 88%
